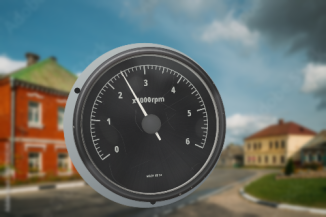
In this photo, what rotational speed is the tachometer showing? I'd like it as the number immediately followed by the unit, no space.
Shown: 2400rpm
